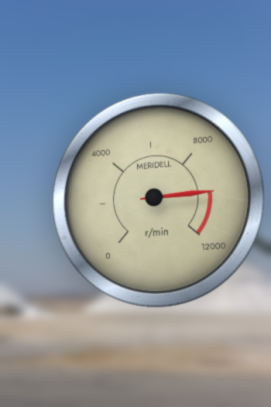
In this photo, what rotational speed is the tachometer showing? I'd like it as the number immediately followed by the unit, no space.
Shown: 10000rpm
